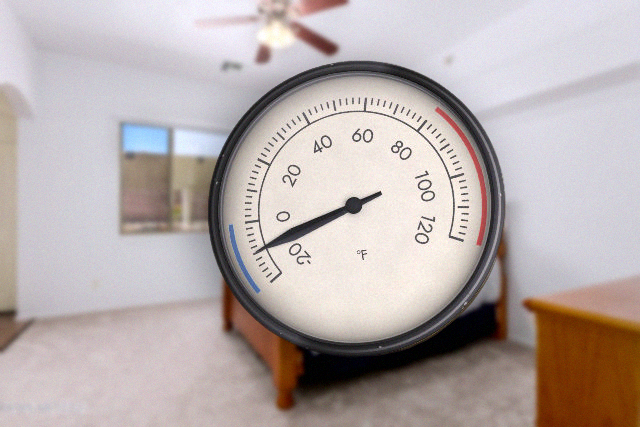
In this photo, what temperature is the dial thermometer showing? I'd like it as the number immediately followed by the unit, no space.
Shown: -10°F
